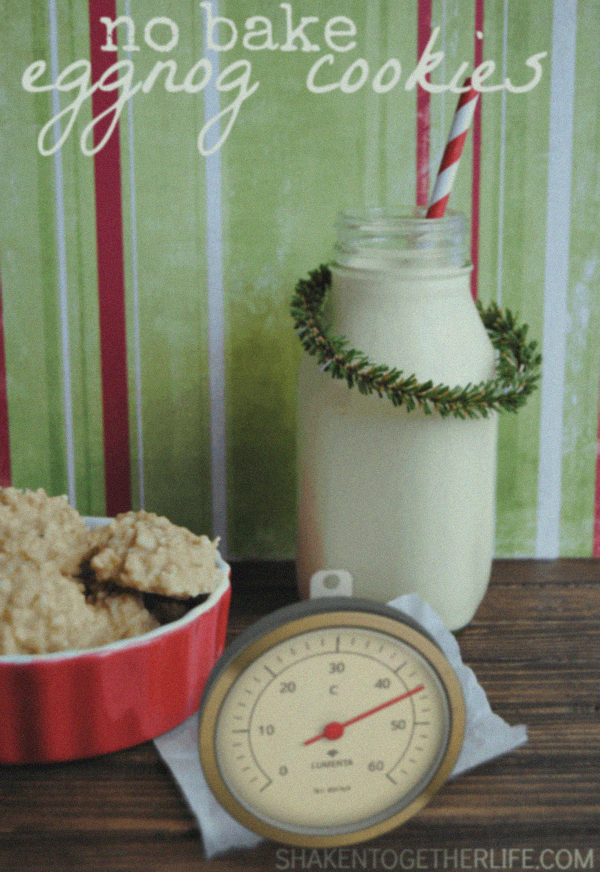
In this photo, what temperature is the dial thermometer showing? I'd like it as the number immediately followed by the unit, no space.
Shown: 44°C
